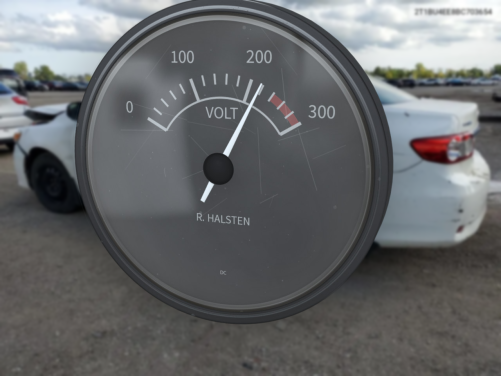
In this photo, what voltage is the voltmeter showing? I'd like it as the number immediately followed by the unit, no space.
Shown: 220V
